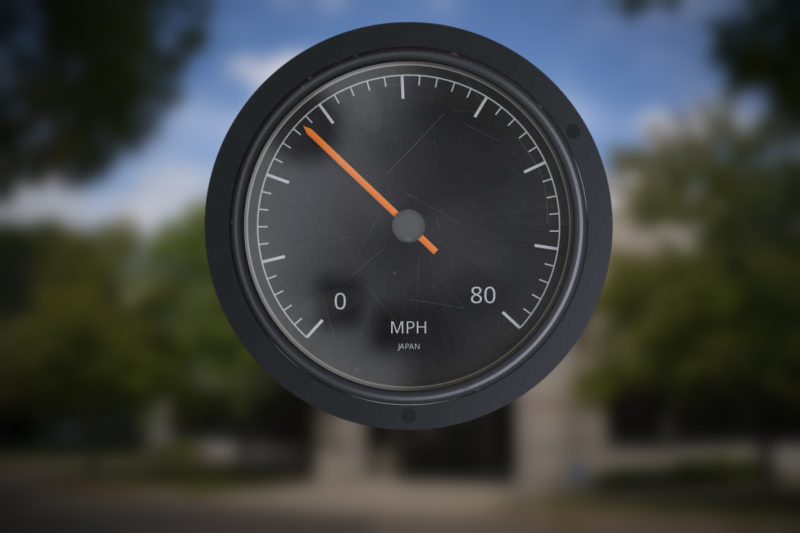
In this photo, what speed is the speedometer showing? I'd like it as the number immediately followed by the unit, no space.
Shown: 27mph
